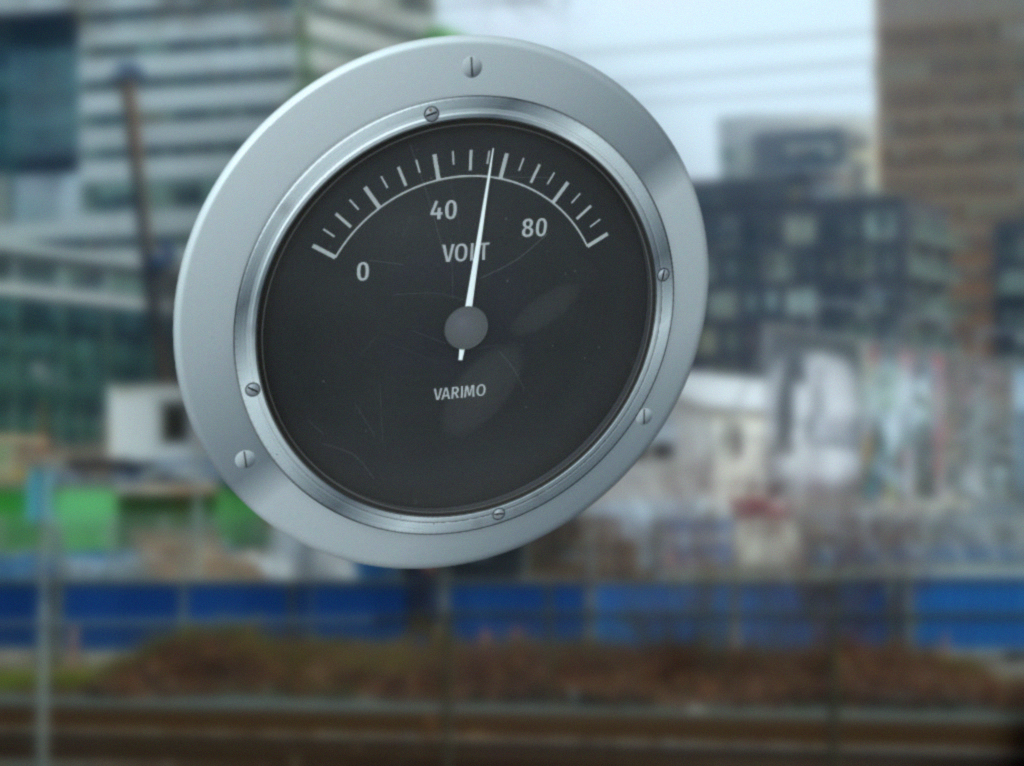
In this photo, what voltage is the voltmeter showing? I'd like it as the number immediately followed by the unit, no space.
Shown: 55V
